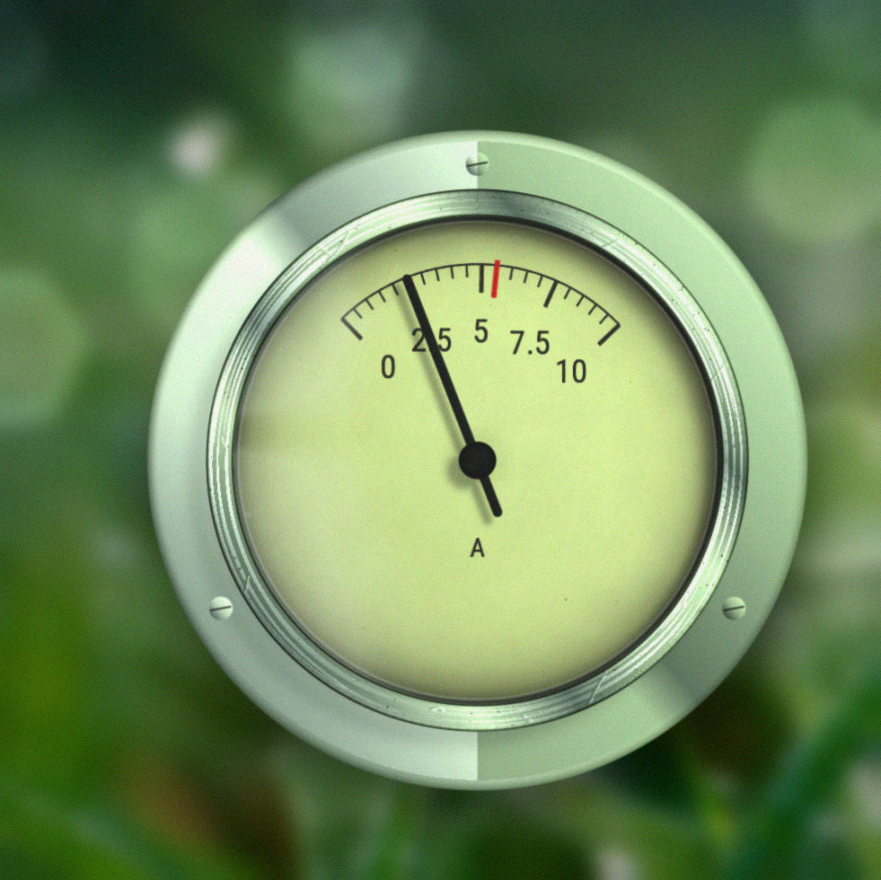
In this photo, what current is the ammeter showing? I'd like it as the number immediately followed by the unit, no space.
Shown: 2.5A
